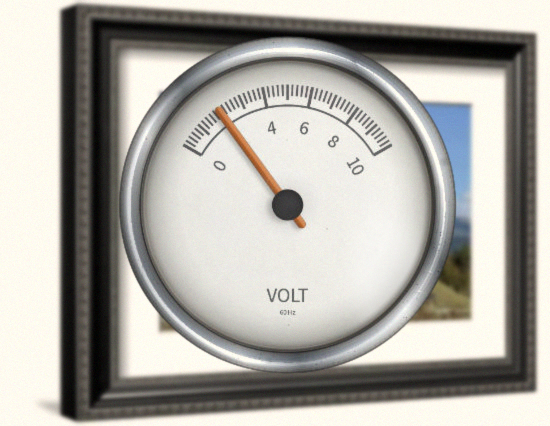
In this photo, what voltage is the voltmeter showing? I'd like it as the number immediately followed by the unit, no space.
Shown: 2V
